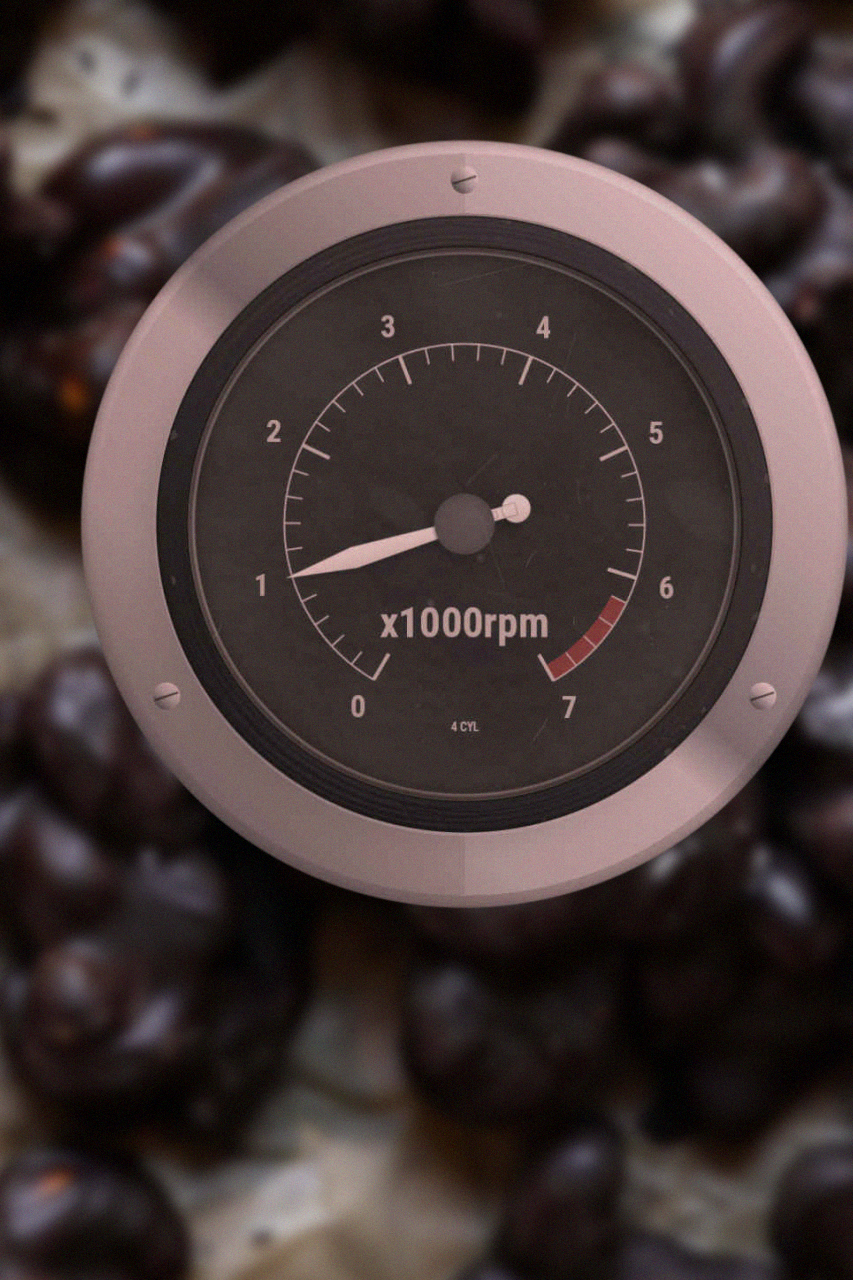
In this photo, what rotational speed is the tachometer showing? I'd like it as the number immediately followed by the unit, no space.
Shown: 1000rpm
